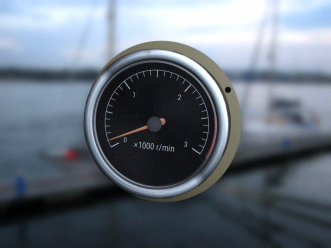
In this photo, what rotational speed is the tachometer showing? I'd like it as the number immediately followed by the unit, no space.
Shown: 100rpm
